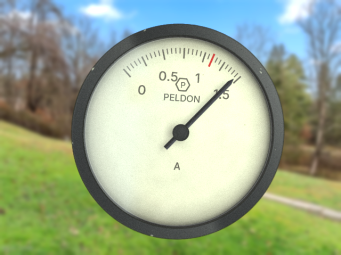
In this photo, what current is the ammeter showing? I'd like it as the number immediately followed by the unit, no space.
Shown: 1.45A
